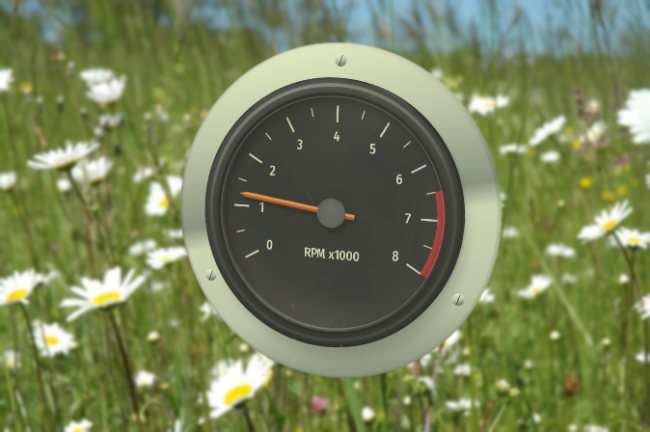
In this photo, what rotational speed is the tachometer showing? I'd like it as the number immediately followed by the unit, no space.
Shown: 1250rpm
